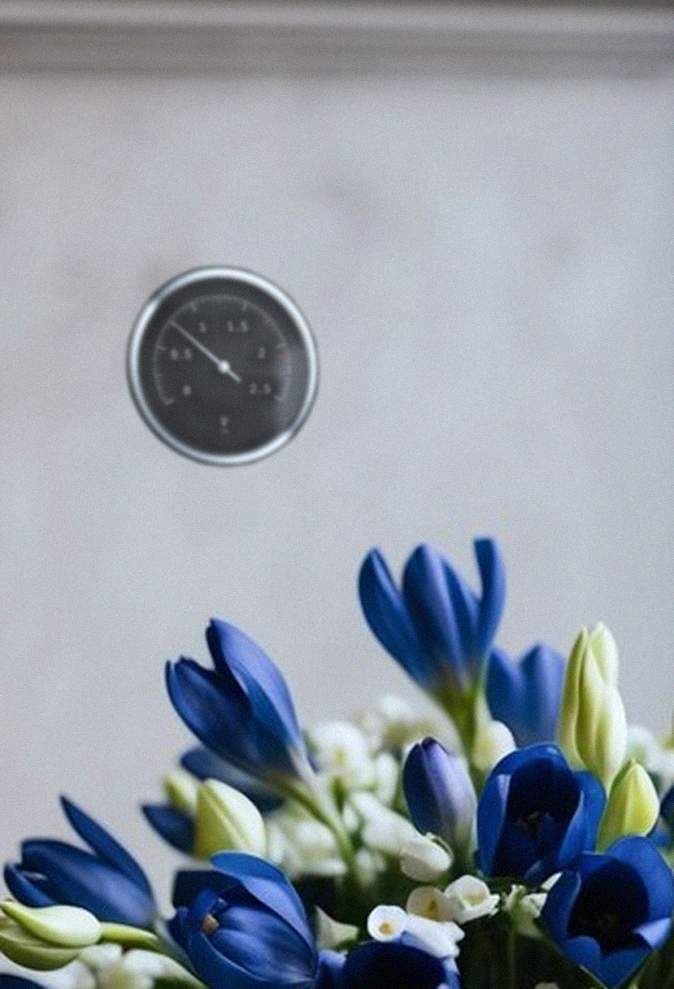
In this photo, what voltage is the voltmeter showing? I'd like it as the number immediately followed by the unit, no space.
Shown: 0.75V
